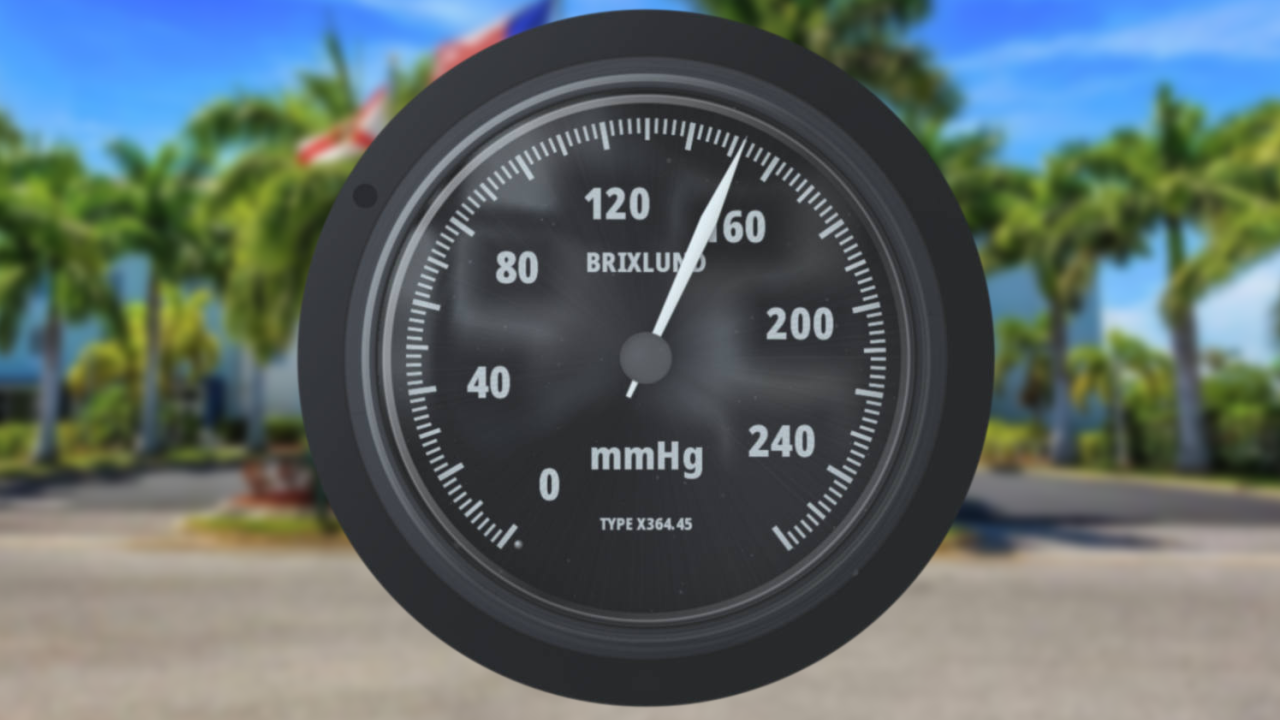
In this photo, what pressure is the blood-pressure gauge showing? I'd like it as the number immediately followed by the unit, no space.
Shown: 152mmHg
